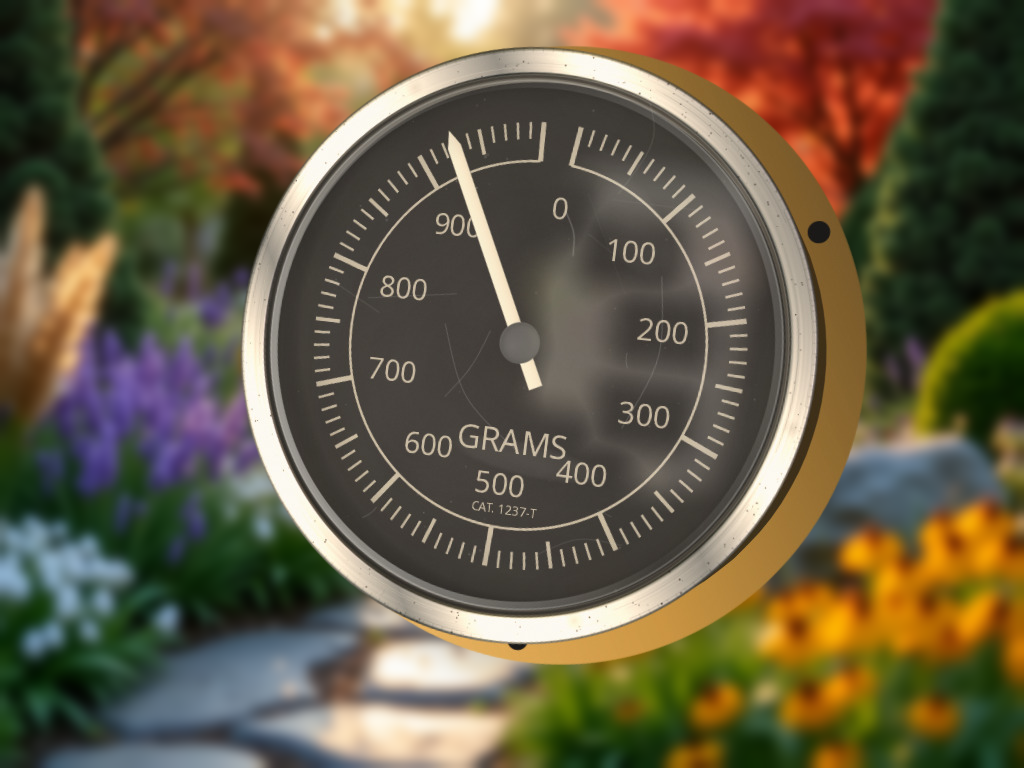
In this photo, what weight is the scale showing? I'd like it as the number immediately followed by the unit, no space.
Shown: 930g
